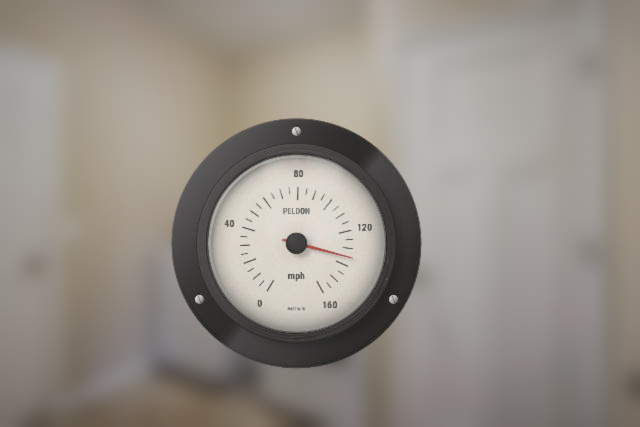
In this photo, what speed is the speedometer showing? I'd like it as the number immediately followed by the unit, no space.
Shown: 135mph
